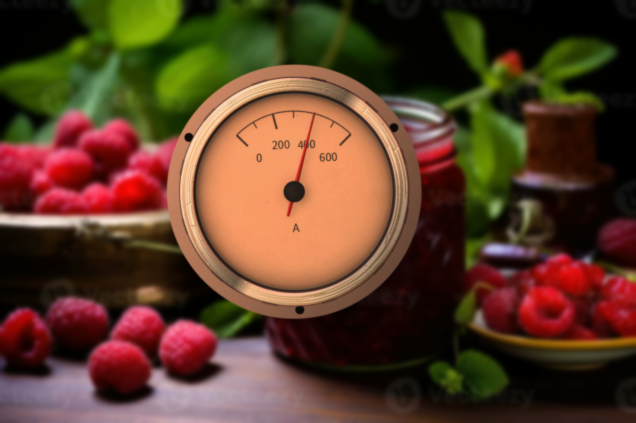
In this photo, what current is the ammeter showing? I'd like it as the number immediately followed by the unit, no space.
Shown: 400A
